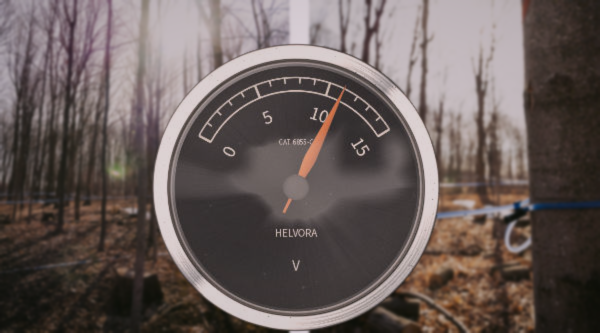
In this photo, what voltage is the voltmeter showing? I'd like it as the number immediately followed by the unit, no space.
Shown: 11V
